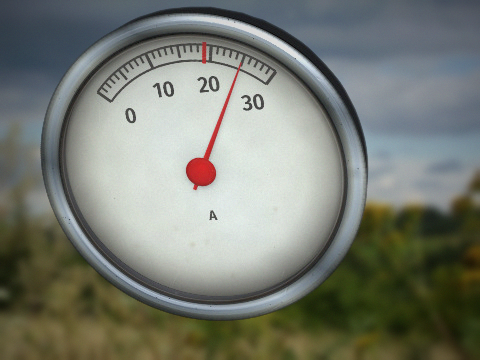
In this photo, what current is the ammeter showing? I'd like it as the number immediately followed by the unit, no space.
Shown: 25A
